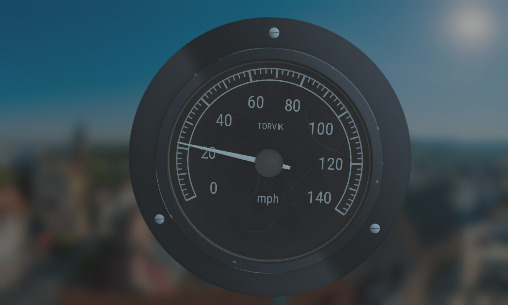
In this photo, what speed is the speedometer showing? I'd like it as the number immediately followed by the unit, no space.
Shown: 22mph
